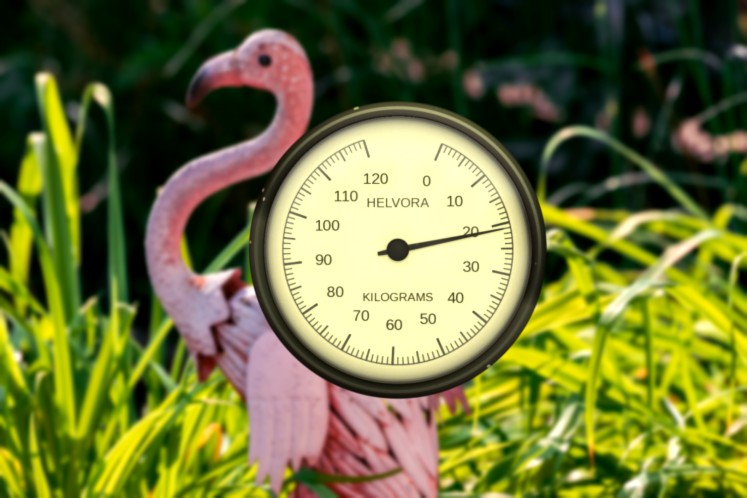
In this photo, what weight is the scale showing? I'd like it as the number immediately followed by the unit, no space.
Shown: 21kg
